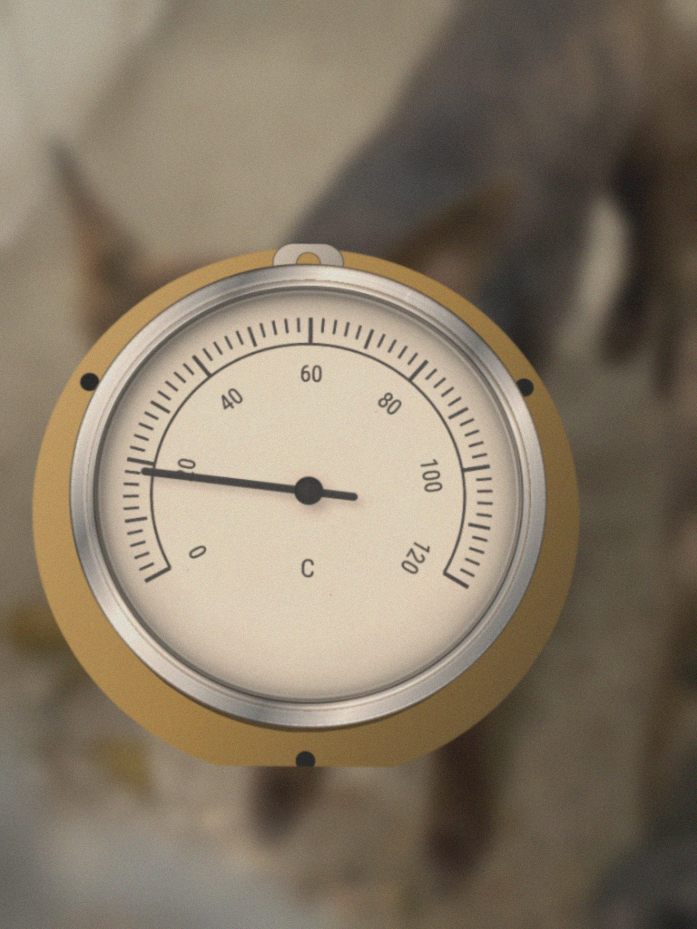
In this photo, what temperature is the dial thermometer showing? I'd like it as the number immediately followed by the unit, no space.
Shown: 18°C
